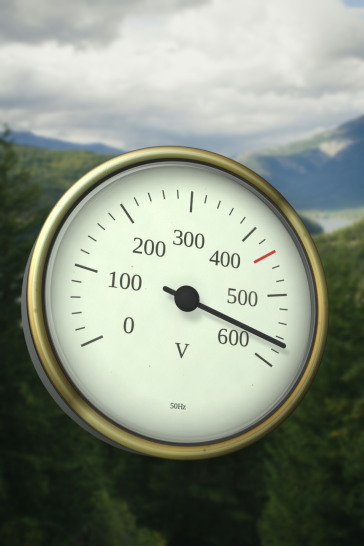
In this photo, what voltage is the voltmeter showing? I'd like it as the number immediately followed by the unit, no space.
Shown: 570V
